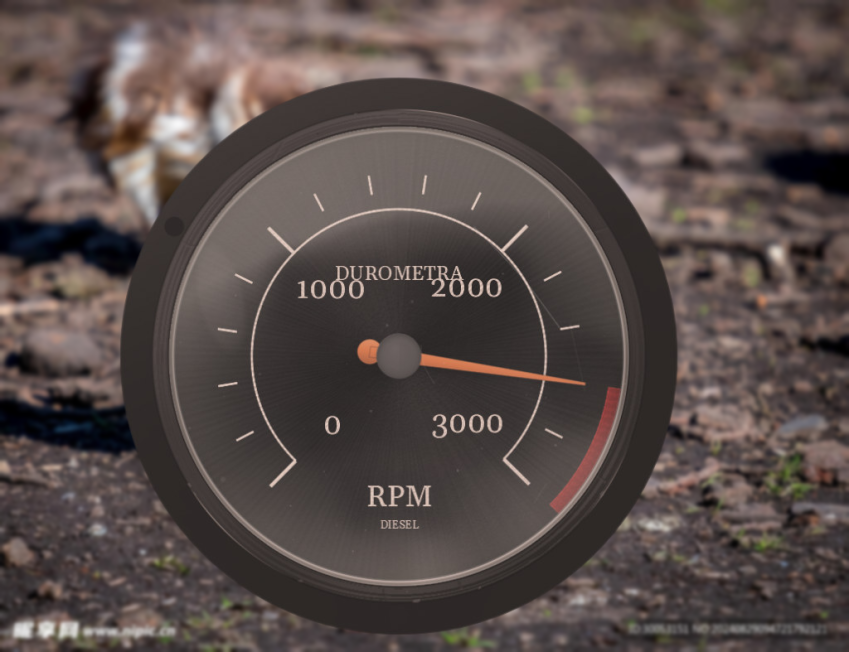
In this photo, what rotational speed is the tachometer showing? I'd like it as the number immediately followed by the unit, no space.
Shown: 2600rpm
